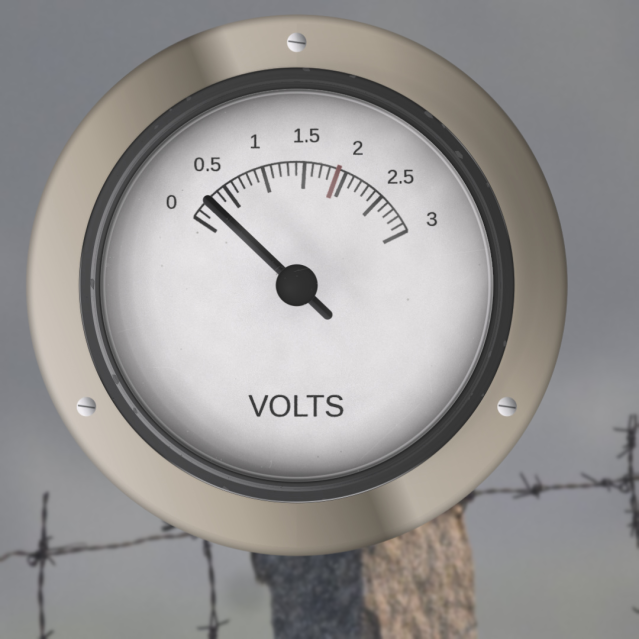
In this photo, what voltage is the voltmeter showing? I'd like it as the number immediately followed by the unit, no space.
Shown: 0.25V
